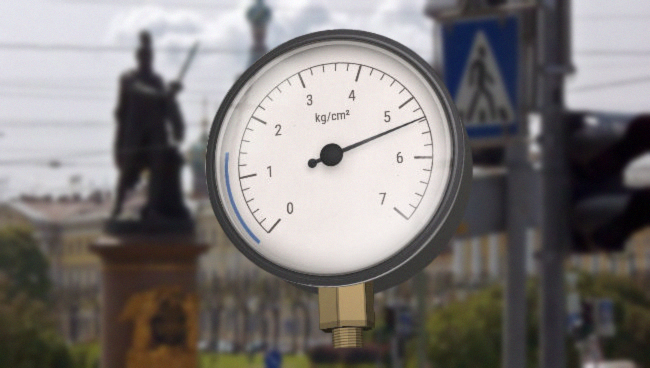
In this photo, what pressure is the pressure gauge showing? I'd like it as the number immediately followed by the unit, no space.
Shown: 5.4kg/cm²
